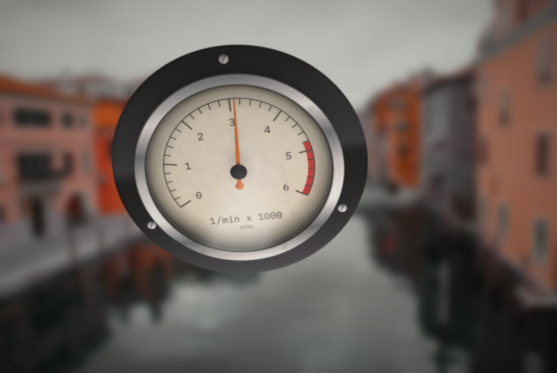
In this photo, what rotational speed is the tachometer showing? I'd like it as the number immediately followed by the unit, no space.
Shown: 3100rpm
